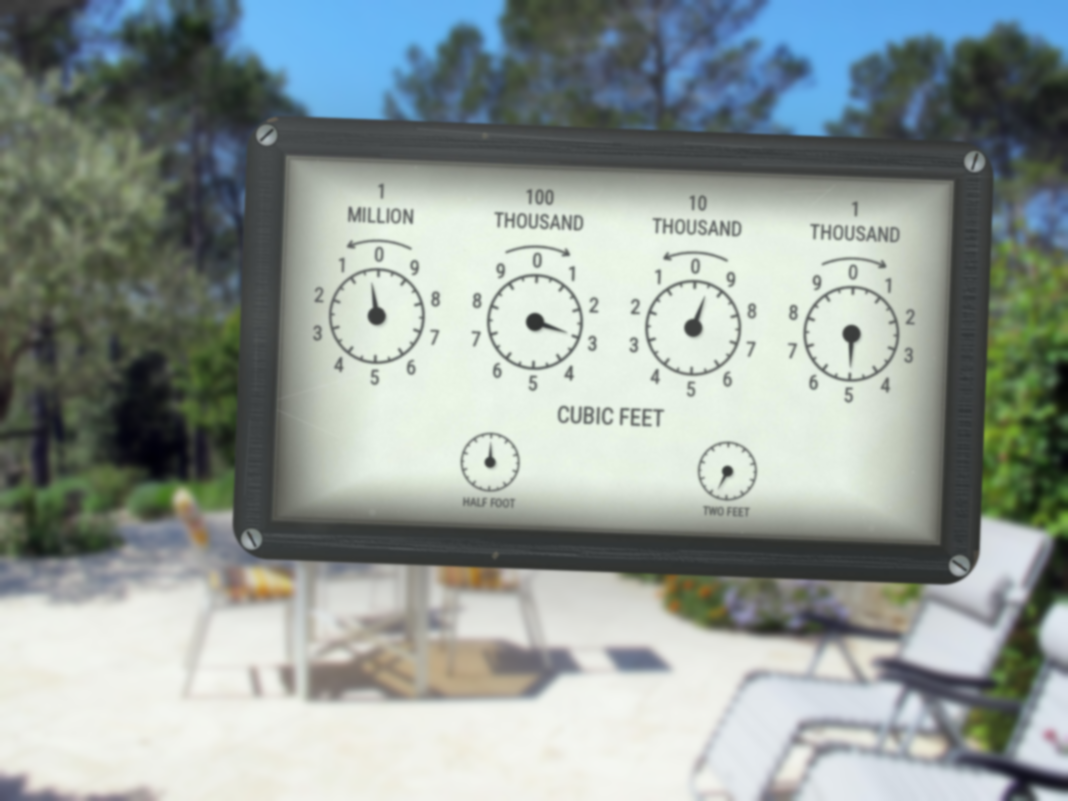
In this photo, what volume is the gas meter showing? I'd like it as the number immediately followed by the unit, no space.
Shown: 29500ft³
